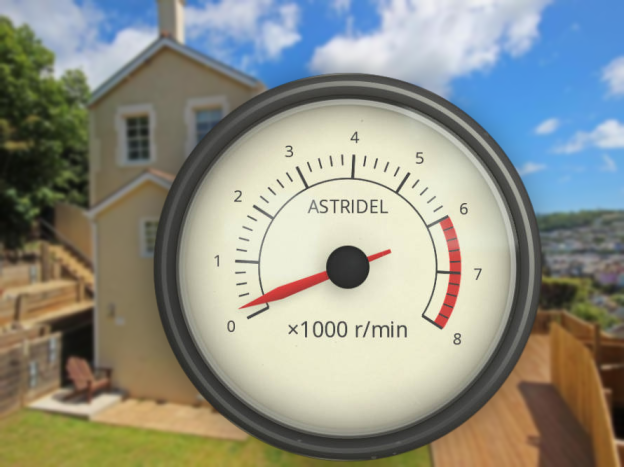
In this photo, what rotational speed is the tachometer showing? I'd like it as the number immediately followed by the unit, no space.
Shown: 200rpm
